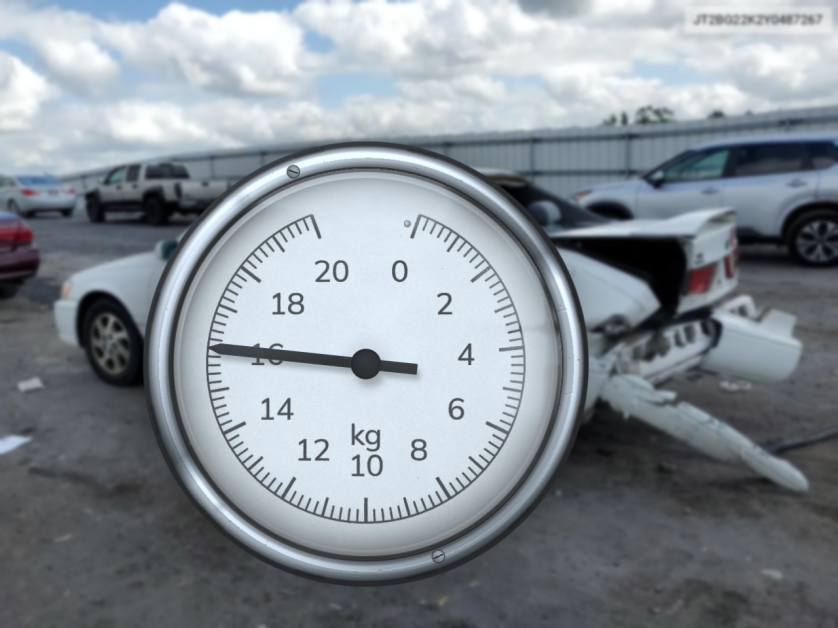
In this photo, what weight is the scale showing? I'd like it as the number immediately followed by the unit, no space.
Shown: 16kg
